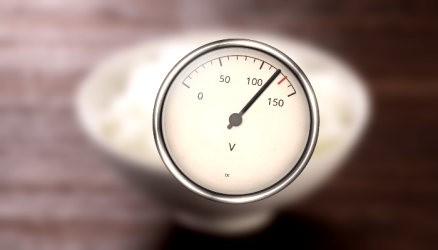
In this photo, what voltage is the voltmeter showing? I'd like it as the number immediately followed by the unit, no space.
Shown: 120V
